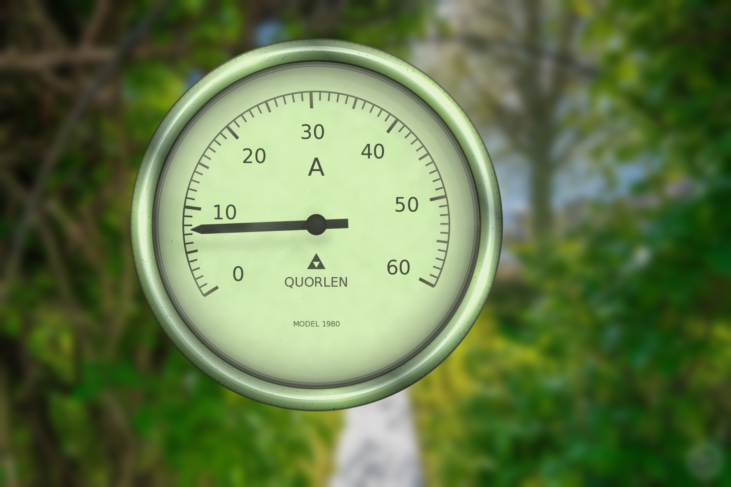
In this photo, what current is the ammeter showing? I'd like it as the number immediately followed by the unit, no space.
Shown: 7.5A
